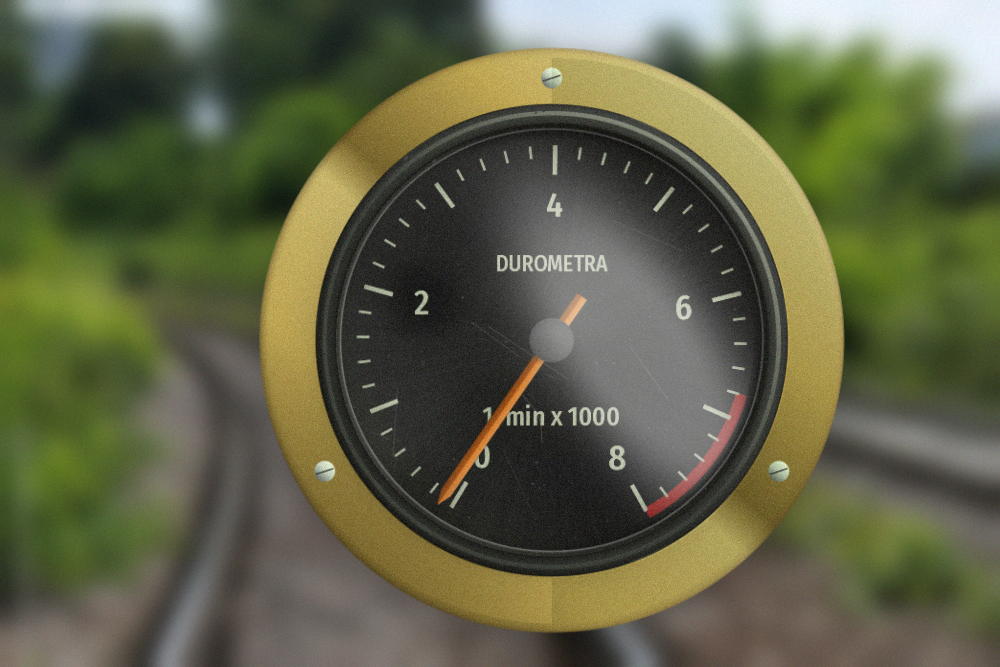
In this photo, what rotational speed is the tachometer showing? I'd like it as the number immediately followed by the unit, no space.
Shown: 100rpm
